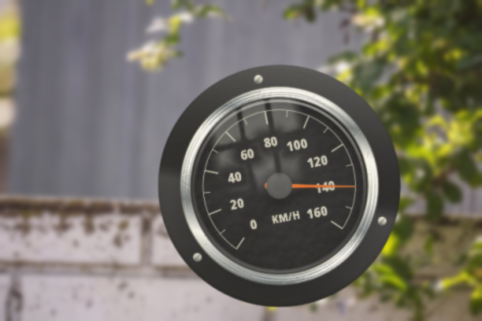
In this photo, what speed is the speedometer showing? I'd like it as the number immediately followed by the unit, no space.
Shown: 140km/h
